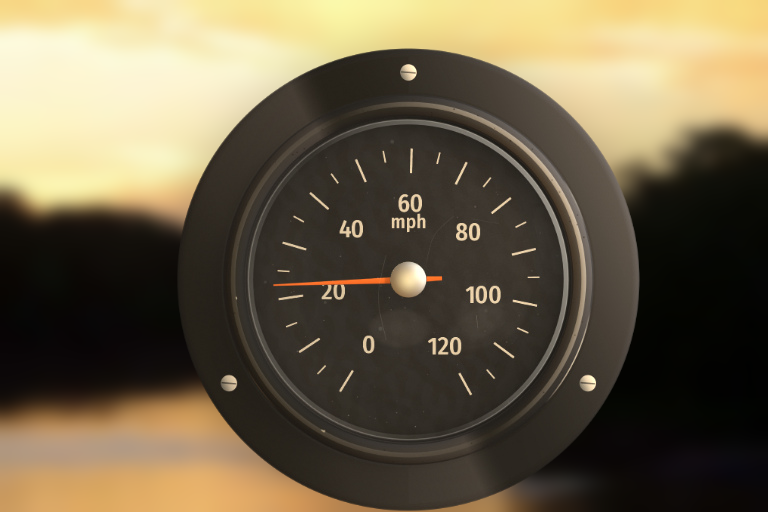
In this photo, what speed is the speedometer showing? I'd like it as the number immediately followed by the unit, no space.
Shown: 22.5mph
